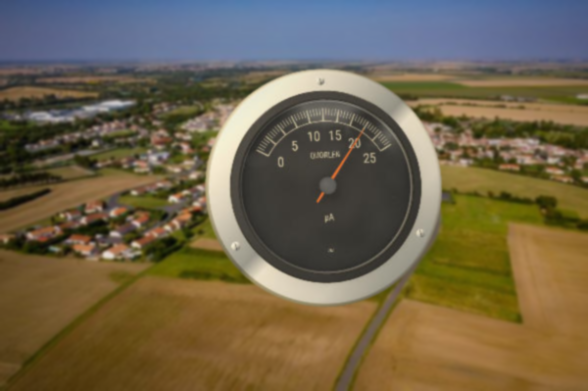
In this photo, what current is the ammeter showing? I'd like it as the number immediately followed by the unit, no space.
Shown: 20µA
